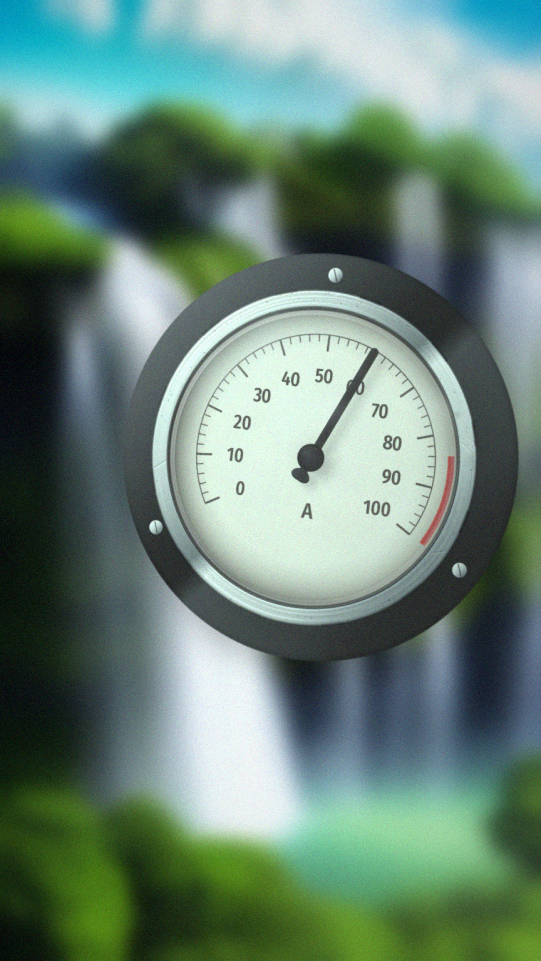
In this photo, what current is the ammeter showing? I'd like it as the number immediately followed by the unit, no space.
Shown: 60A
